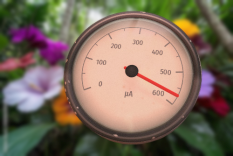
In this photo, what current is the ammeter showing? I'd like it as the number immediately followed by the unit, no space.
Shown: 575µA
